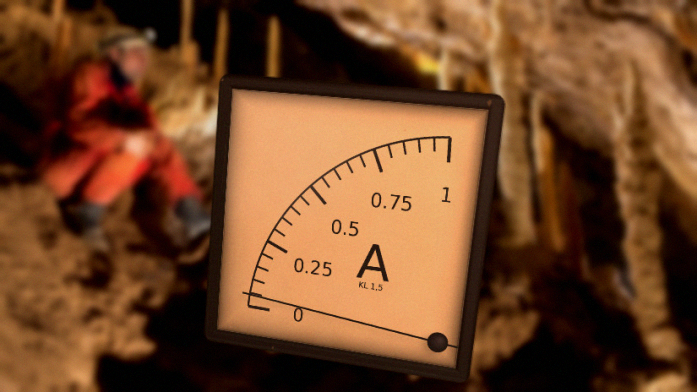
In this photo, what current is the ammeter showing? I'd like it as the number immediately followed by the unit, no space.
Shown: 0.05A
